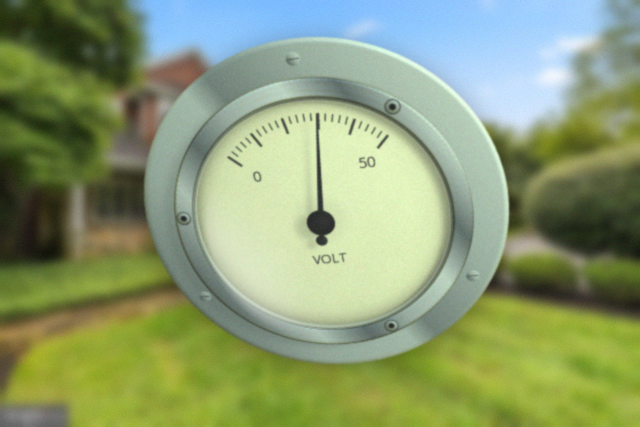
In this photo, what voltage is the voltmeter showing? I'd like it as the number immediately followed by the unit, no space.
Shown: 30V
